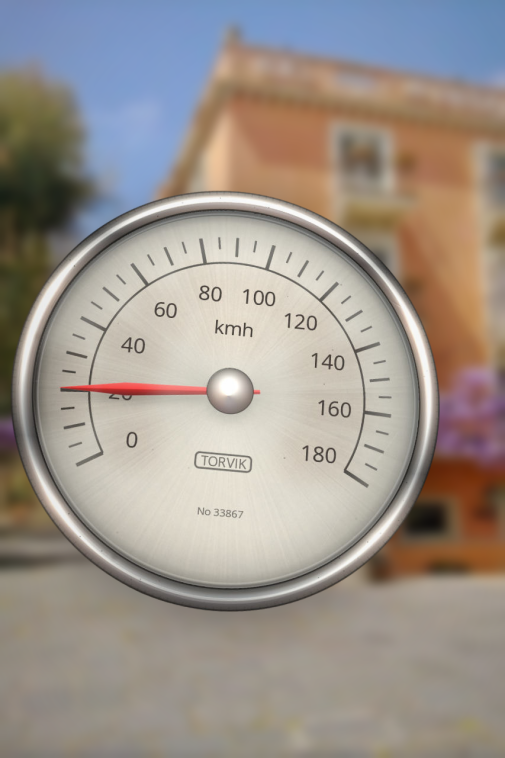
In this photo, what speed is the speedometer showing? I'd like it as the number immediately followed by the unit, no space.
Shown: 20km/h
